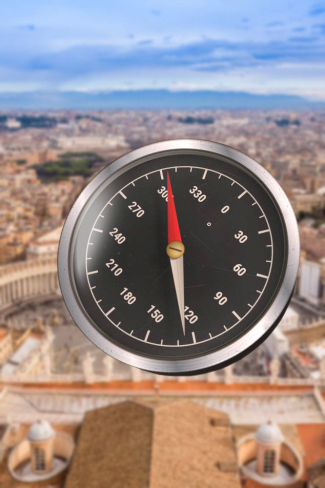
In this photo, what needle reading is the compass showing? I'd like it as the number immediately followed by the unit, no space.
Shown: 305°
